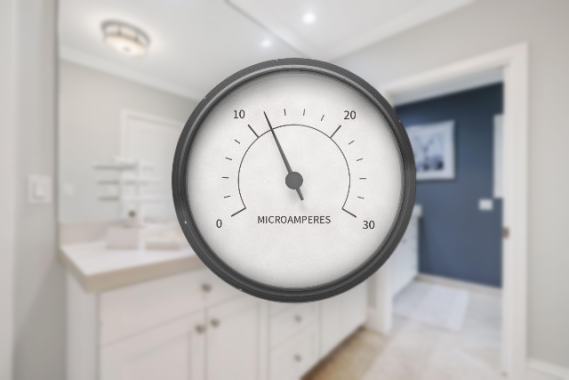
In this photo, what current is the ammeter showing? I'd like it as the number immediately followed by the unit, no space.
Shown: 12µA
